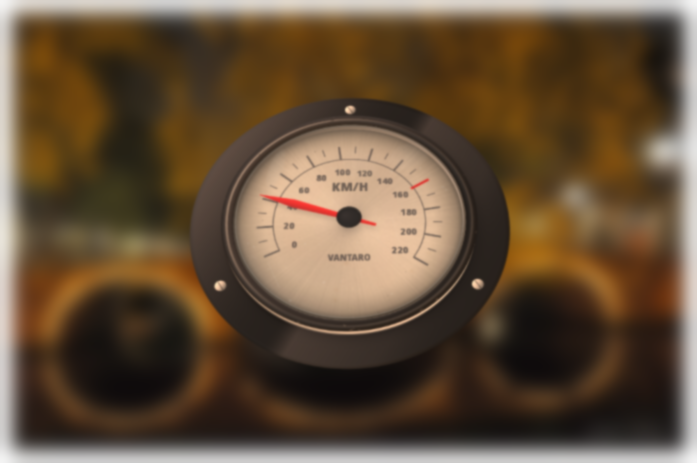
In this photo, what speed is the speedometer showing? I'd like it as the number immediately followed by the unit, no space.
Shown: 40km/h
